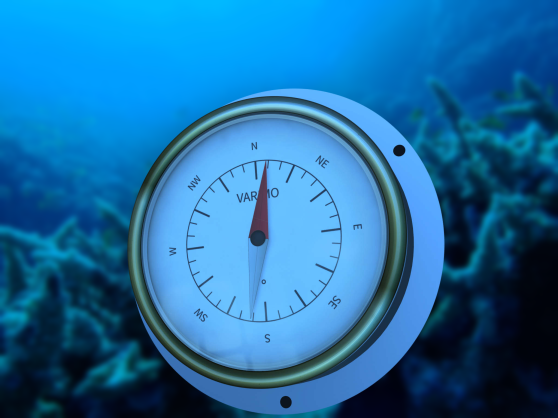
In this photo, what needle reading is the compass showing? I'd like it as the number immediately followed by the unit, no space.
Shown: 10°
